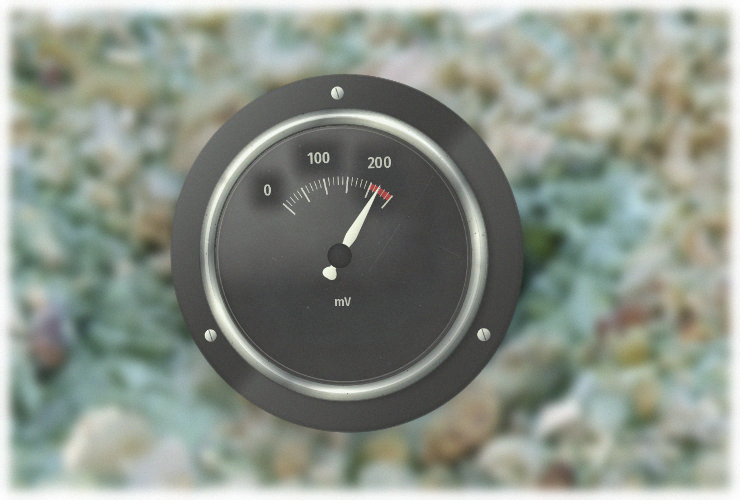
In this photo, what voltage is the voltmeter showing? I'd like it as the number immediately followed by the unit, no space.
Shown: 220mV
